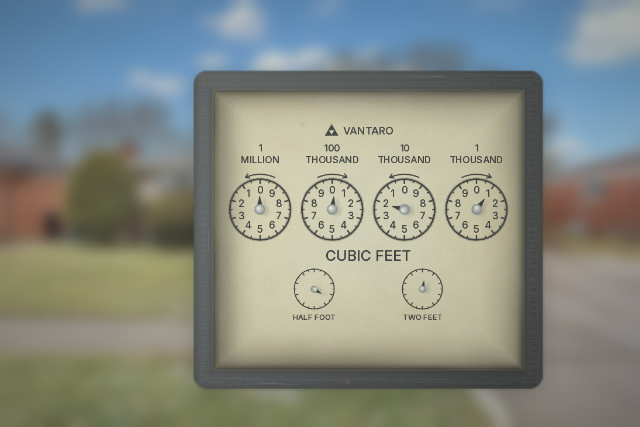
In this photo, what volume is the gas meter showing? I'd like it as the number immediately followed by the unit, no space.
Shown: 2100ft³
